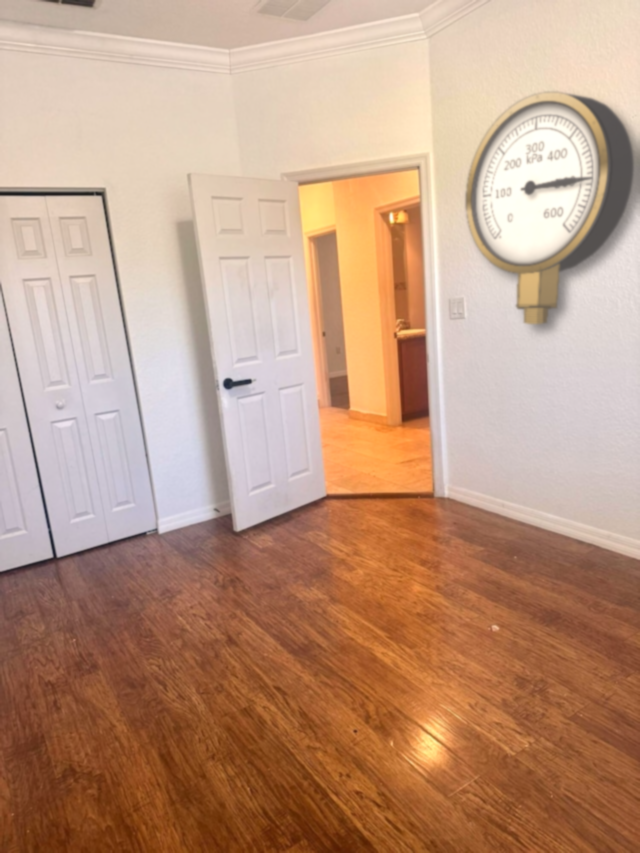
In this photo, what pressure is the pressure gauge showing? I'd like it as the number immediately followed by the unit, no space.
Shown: 500kPa
